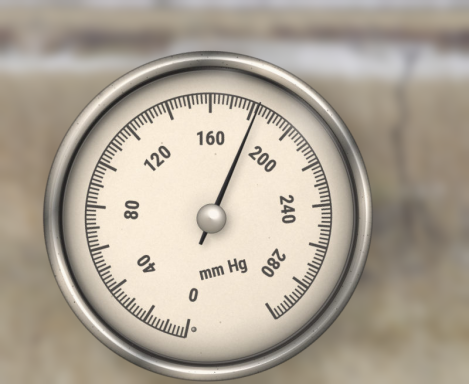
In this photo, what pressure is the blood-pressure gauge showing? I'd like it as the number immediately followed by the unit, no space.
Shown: 182mmHg
